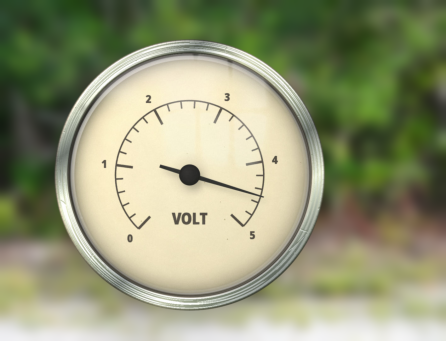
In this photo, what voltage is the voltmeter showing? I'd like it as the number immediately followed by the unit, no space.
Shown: 4.5V
